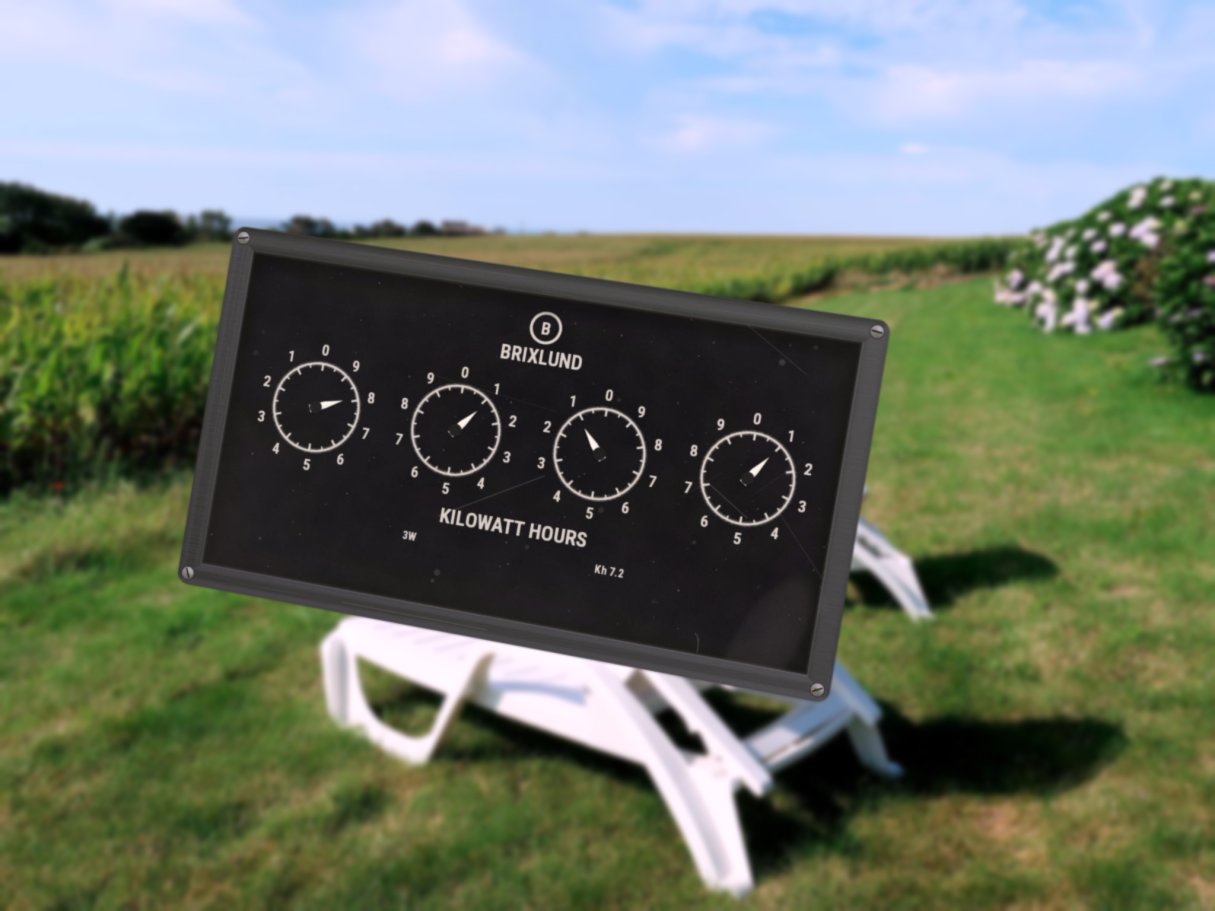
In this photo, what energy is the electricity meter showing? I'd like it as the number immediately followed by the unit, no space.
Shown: 8111kWh
